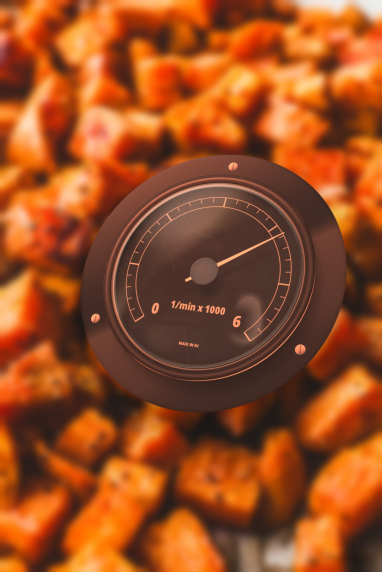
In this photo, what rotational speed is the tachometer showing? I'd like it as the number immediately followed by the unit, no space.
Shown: 4200rpm
